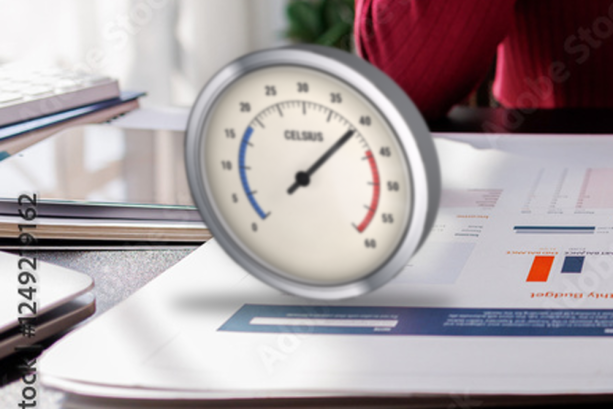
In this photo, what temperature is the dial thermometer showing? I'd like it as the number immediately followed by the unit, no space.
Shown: 40°C
